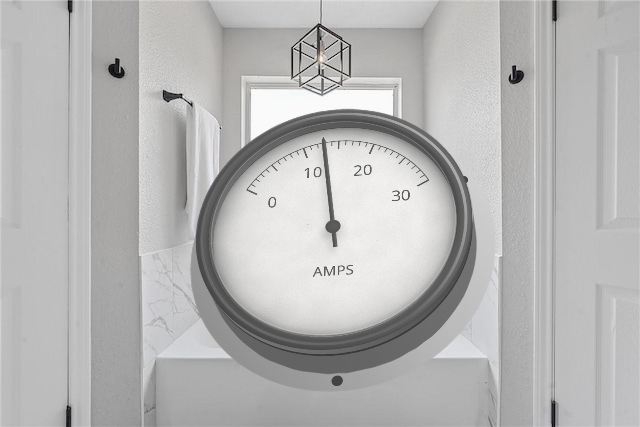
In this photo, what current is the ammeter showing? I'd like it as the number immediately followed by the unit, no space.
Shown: 13A
